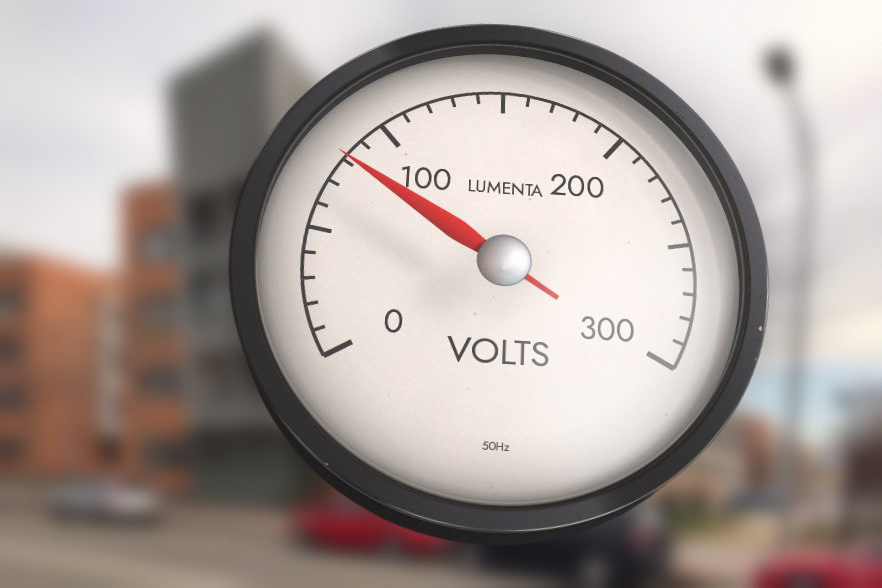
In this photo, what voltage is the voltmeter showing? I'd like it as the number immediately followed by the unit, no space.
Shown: 80V
